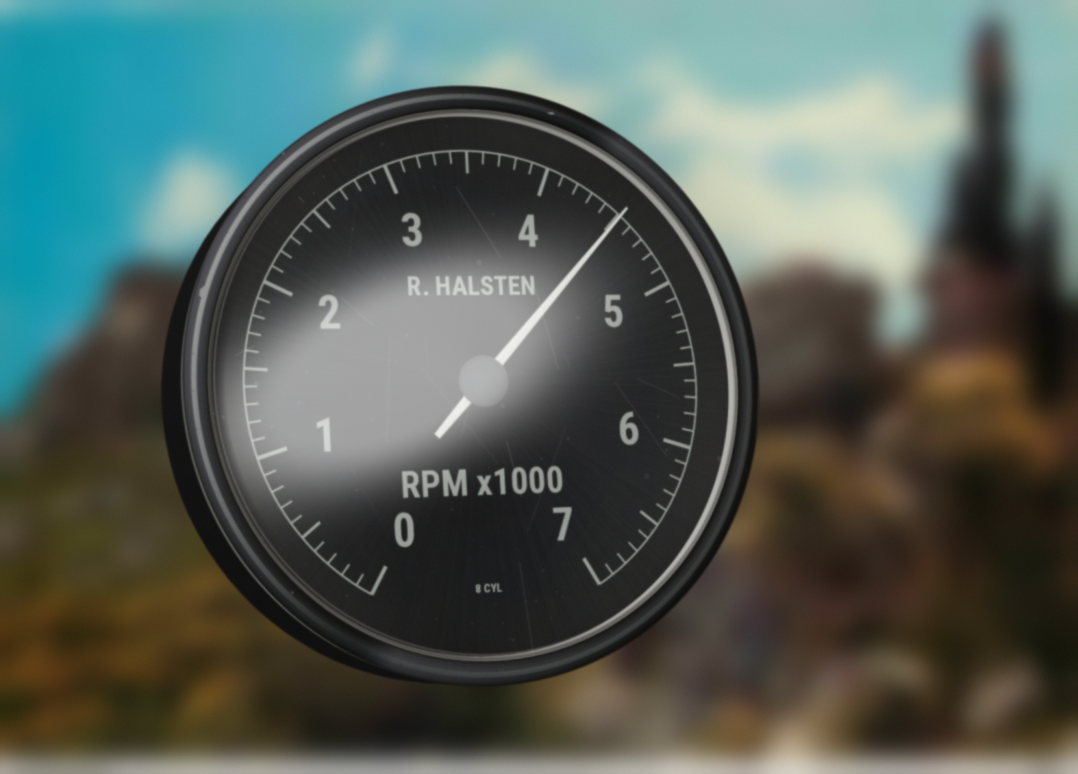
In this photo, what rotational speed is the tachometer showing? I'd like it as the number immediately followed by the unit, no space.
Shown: 4500rpm
